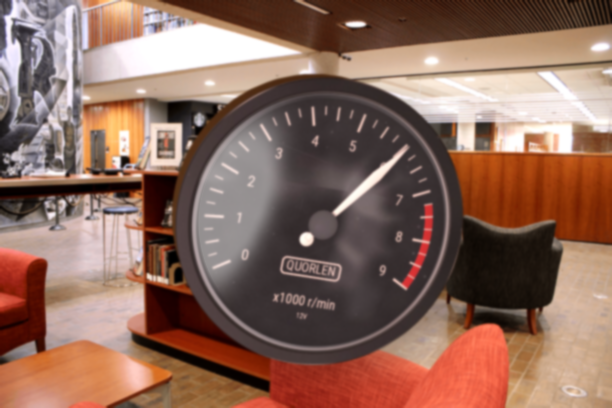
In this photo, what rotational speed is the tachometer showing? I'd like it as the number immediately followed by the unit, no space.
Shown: 6000rpm
